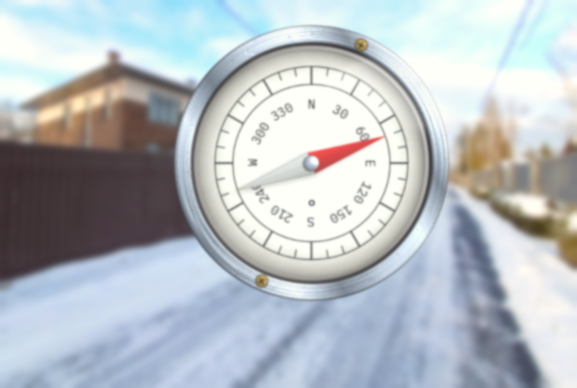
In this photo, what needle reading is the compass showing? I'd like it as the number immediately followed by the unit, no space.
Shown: 70°
